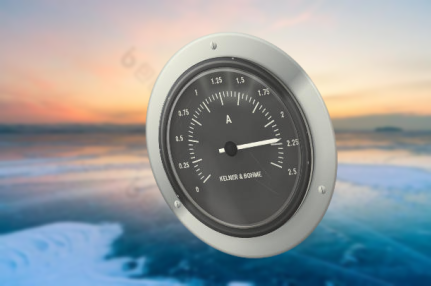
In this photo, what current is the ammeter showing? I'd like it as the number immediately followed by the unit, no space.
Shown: 2.2A
